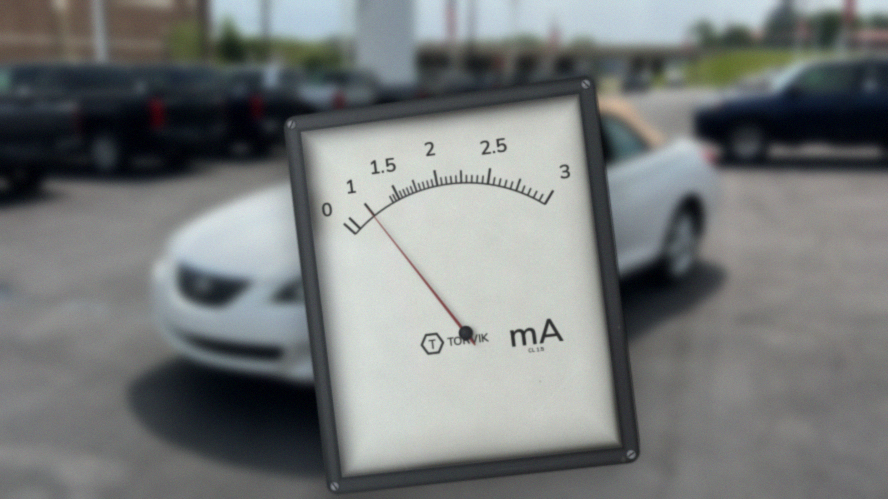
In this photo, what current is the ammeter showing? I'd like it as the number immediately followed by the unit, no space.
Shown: 1mA
